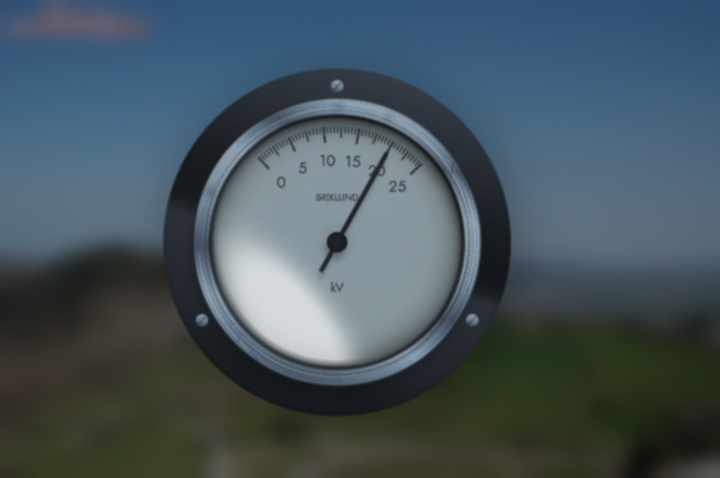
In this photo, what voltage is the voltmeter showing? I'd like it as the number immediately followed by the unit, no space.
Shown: 20kV
